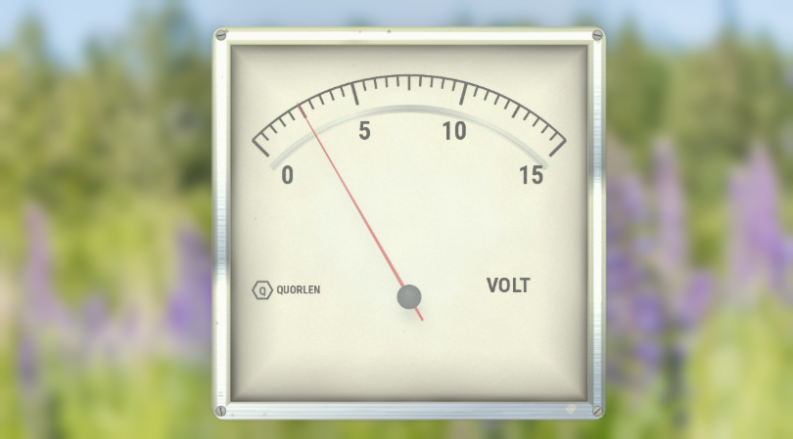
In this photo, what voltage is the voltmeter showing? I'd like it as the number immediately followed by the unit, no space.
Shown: 2.5V
